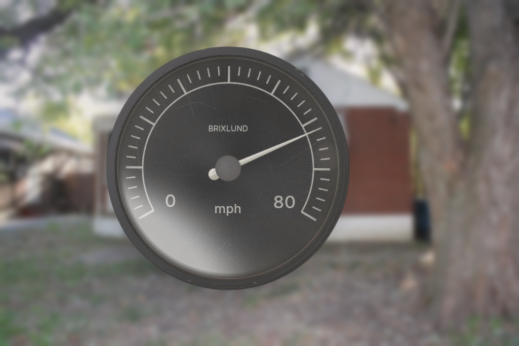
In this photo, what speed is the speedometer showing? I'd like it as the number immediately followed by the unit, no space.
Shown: 62mph
